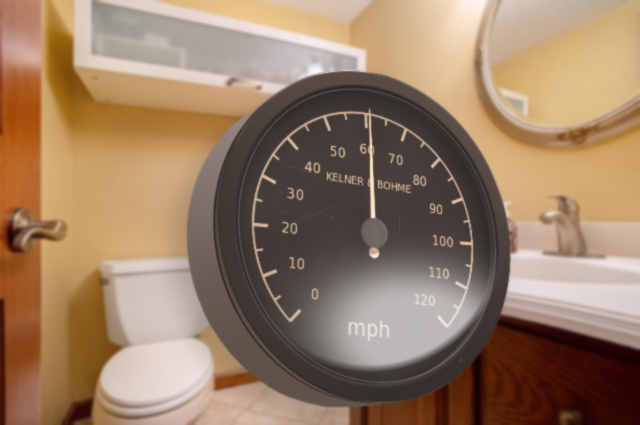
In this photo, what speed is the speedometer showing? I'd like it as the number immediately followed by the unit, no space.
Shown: 60mph
